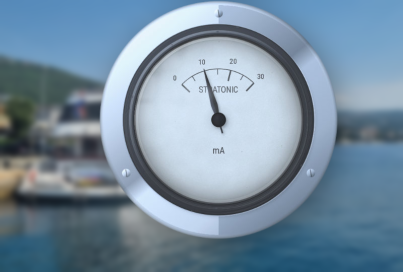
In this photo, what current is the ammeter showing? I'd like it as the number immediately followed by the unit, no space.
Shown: 10mA
